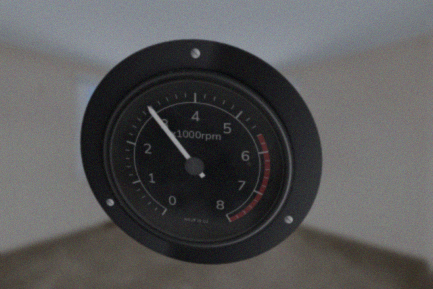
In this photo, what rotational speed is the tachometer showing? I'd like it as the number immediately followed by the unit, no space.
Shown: 3000rpm
